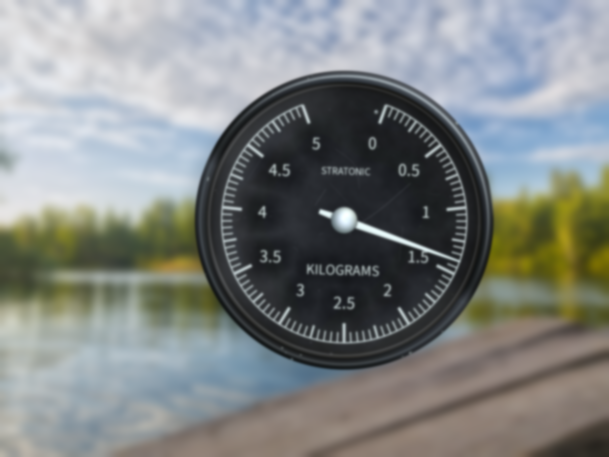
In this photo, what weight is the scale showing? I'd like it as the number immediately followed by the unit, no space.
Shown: 1.4kg
